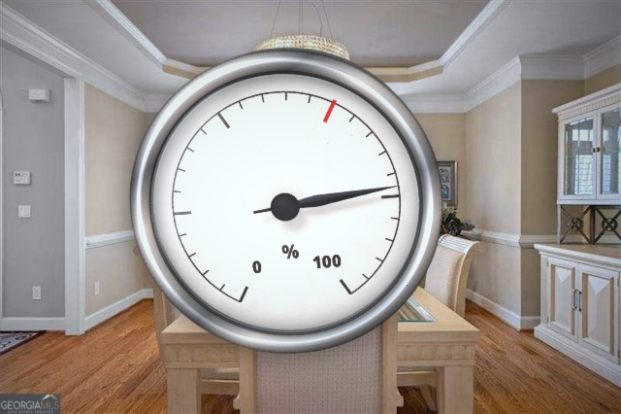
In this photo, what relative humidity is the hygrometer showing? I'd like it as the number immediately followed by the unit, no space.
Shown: 78%
